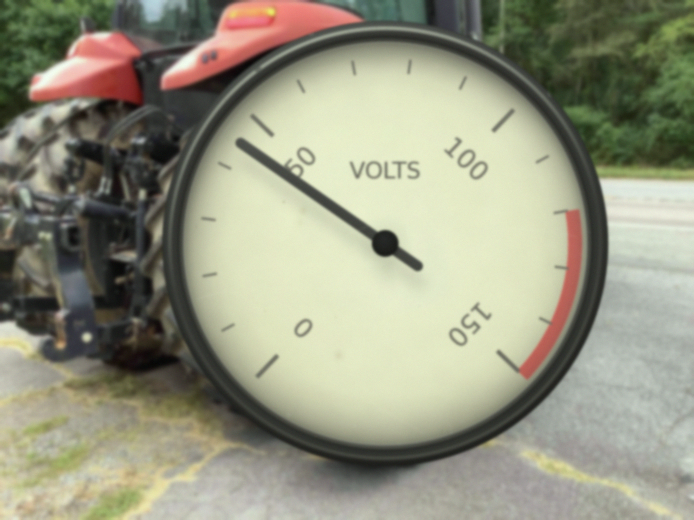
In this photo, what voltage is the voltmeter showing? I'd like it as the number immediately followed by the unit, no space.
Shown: 45V
